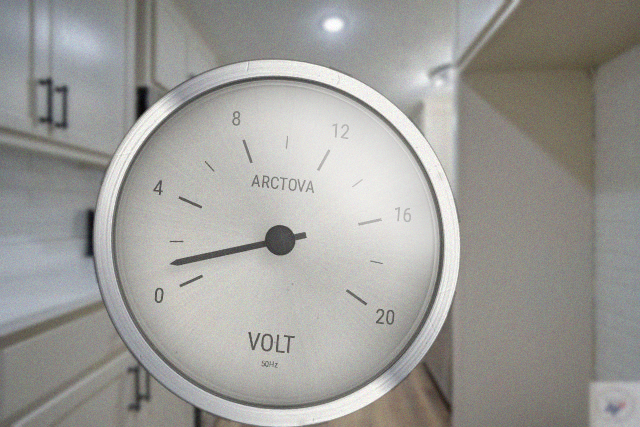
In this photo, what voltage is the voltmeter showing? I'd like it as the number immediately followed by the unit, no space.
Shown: 1V
